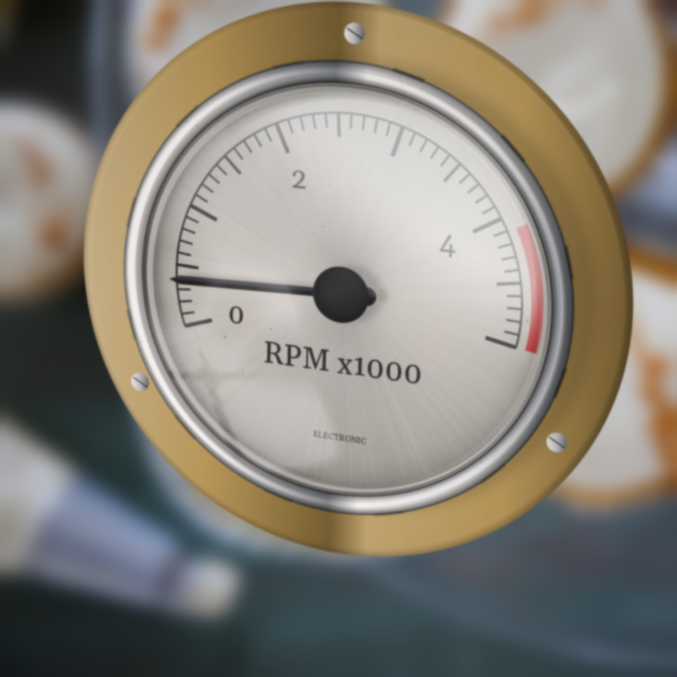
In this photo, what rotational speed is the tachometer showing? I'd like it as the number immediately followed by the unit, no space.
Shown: 400rpm
